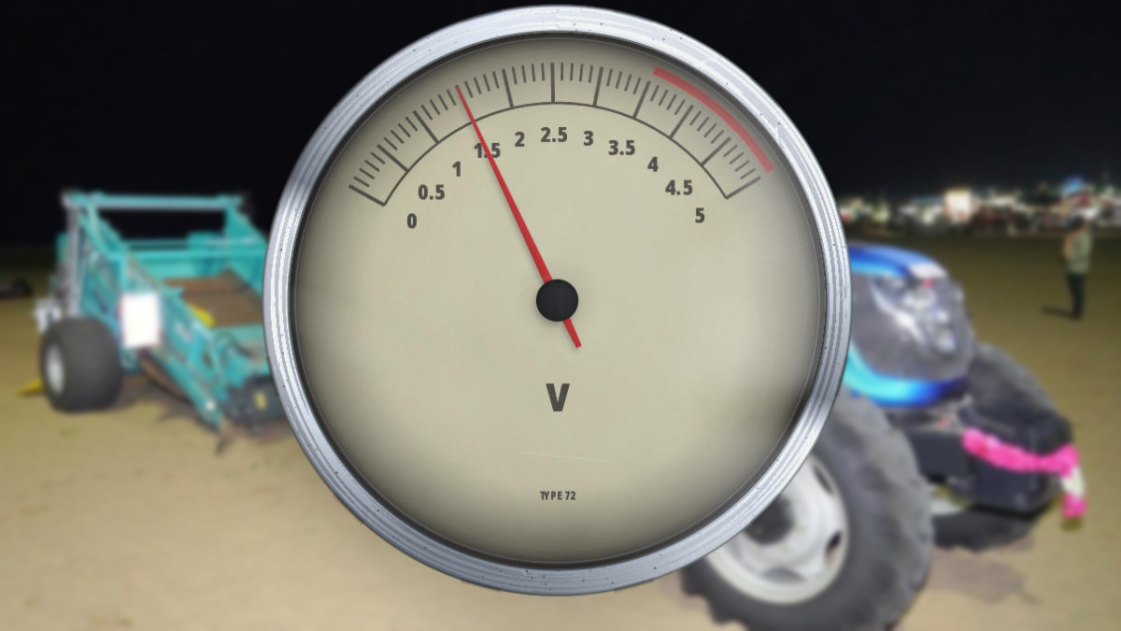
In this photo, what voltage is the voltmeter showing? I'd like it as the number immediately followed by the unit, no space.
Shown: 1.5V
